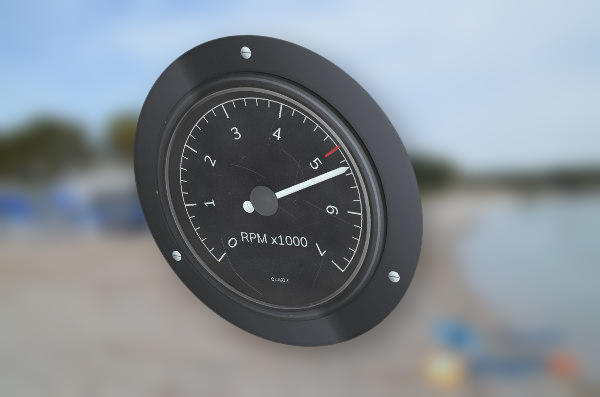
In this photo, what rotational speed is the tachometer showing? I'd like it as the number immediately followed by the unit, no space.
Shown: 5300rpm
